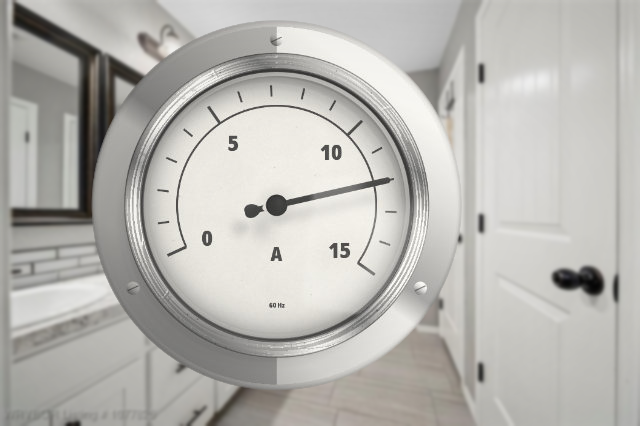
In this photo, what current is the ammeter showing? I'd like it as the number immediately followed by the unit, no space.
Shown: 12A
